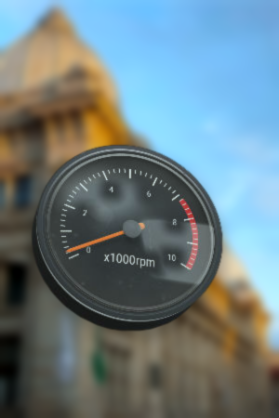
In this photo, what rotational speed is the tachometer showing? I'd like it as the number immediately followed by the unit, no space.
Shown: 200rpm
